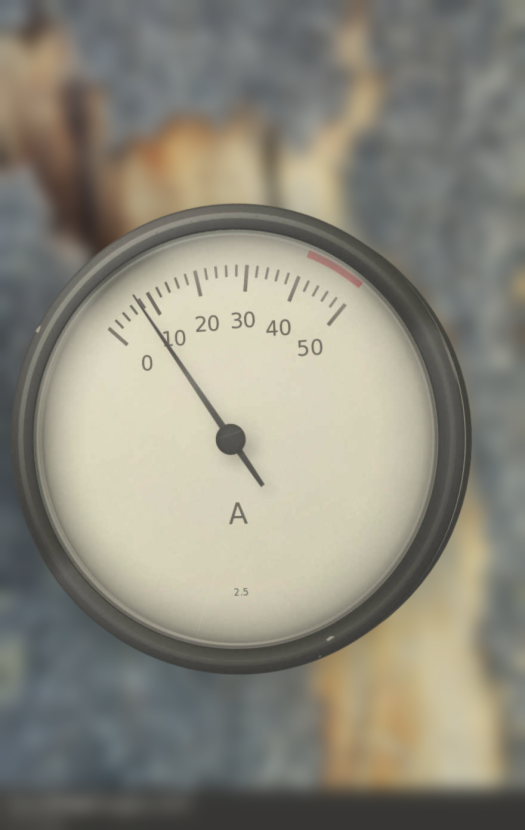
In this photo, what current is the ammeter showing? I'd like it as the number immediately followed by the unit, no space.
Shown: 8A
